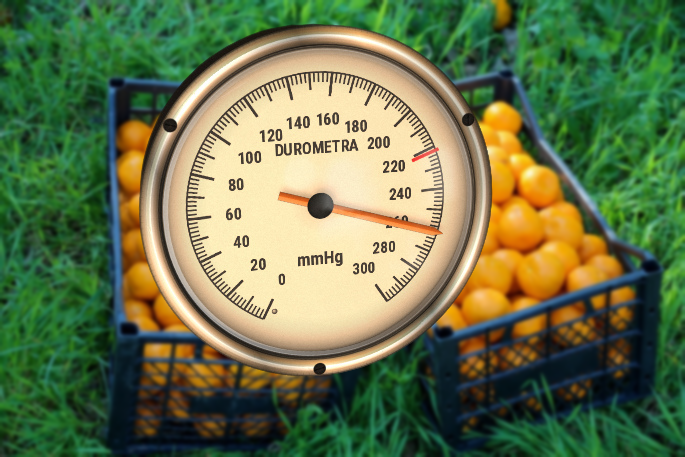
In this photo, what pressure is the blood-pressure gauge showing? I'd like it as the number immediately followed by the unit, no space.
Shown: 260mmHg
